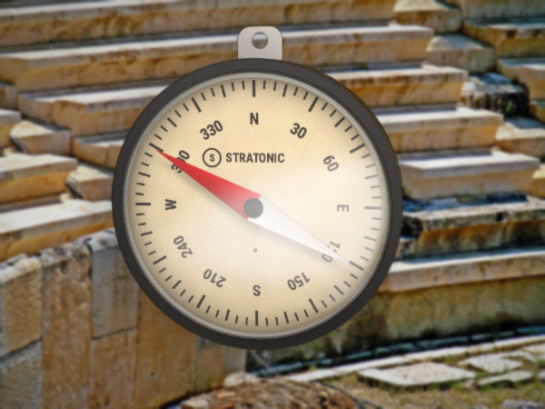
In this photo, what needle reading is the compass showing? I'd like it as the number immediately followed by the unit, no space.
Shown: 300°
